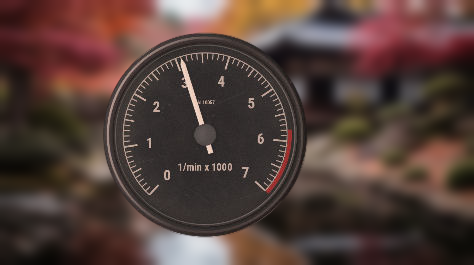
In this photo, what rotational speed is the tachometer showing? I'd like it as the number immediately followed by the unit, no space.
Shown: 3100rpm
